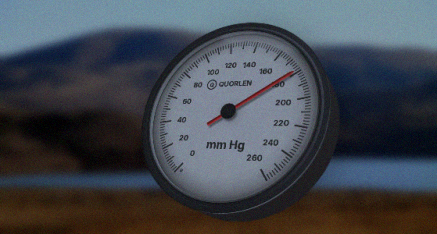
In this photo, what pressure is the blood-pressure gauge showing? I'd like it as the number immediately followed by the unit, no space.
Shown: 180mmHg
